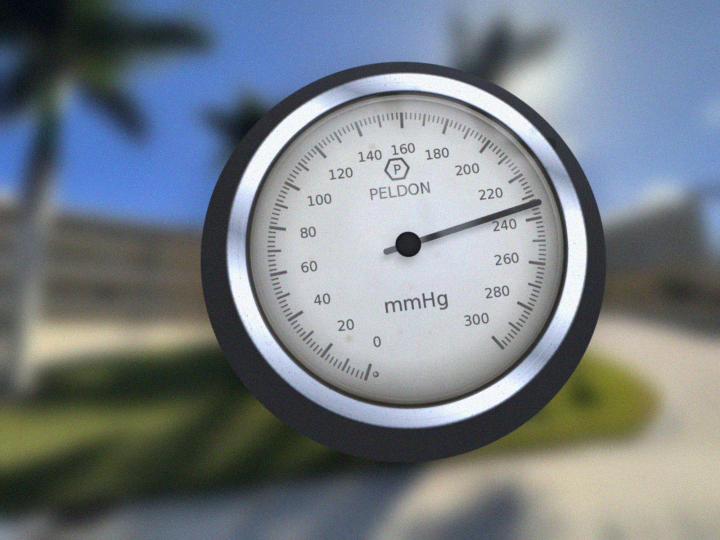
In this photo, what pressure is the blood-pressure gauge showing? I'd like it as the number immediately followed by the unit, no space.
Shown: 234mmHg
